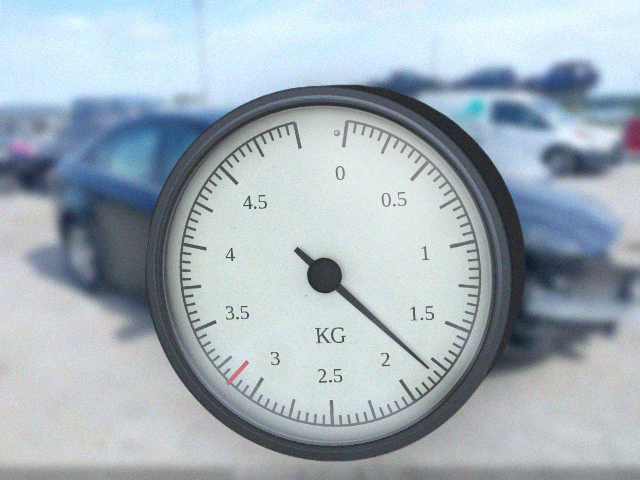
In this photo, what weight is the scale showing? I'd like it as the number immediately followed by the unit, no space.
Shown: 1.8kg
